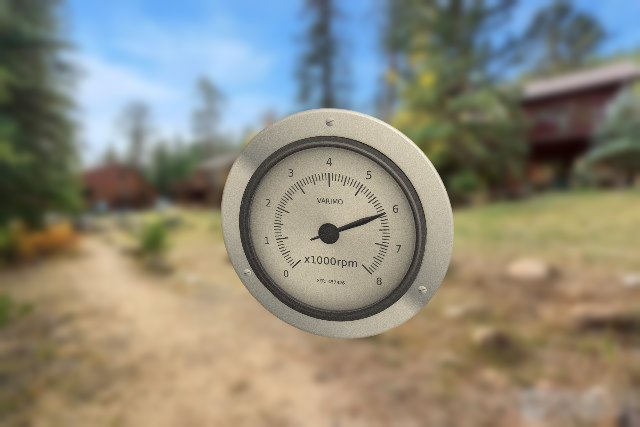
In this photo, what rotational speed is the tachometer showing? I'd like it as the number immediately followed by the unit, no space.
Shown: 6000rpm
